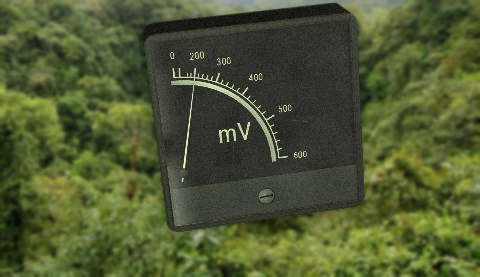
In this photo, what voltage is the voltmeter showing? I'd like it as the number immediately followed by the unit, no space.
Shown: 200mV
